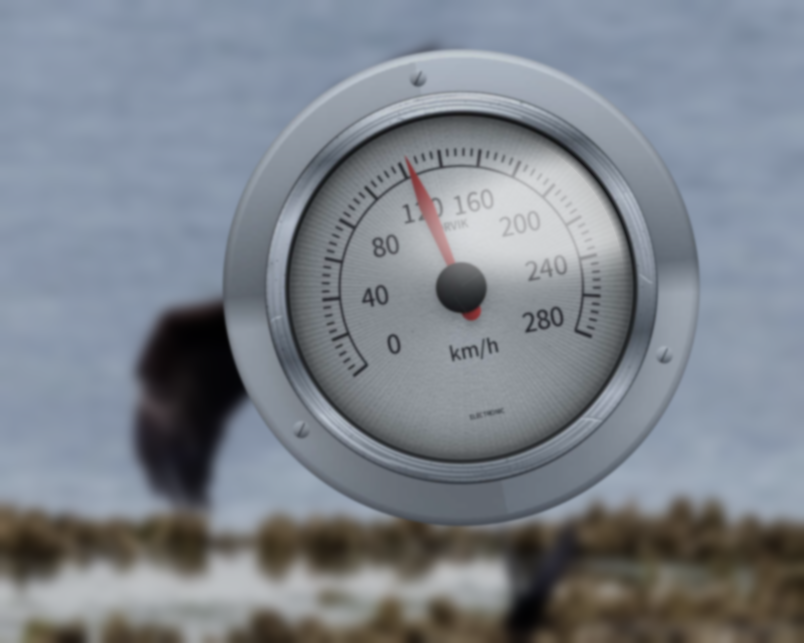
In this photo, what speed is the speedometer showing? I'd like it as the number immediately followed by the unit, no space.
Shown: 124km/h
